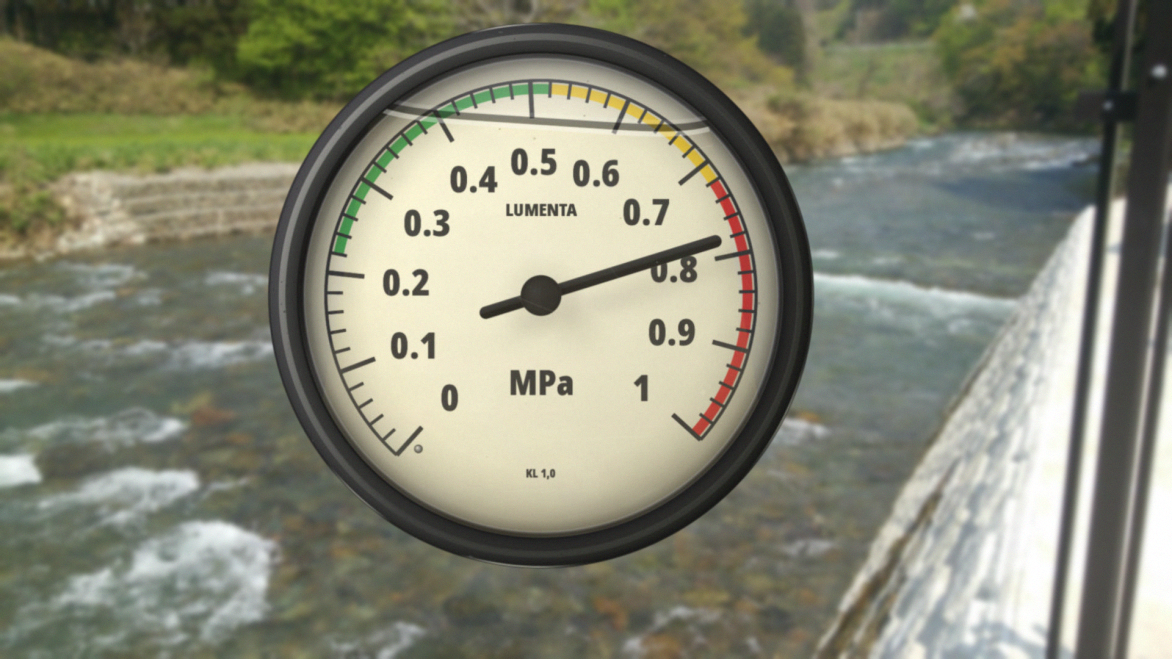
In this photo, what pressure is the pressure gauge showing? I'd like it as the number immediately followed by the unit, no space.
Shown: 0.78MPa
